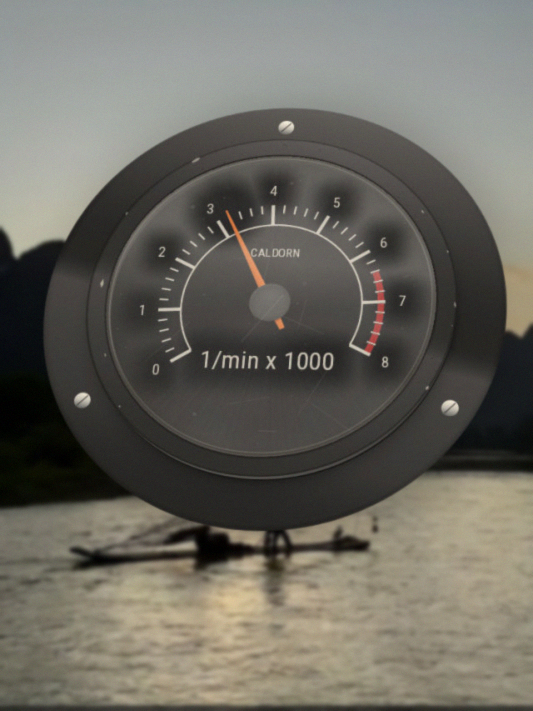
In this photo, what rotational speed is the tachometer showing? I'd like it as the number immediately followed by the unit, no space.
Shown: 3200rpm
